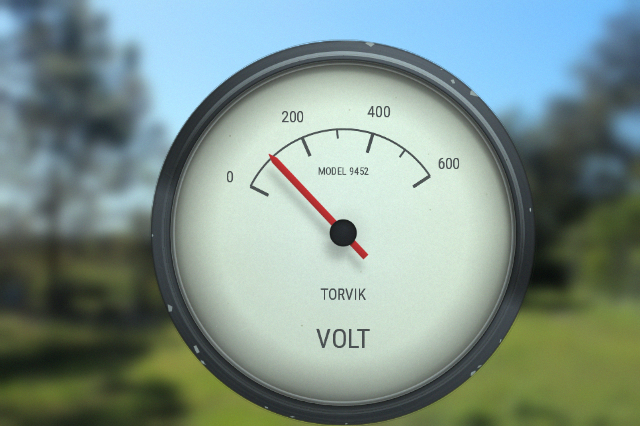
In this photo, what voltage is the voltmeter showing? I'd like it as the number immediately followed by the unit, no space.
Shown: 100V
